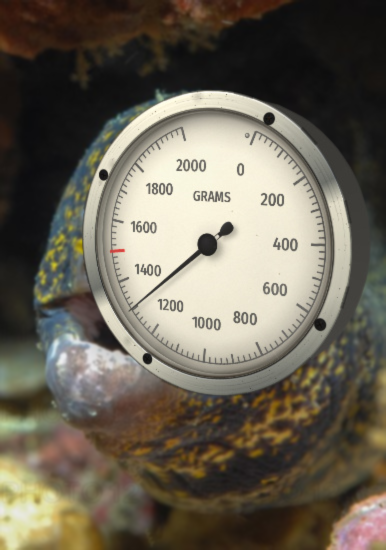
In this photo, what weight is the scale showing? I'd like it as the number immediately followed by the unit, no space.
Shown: 1300g
